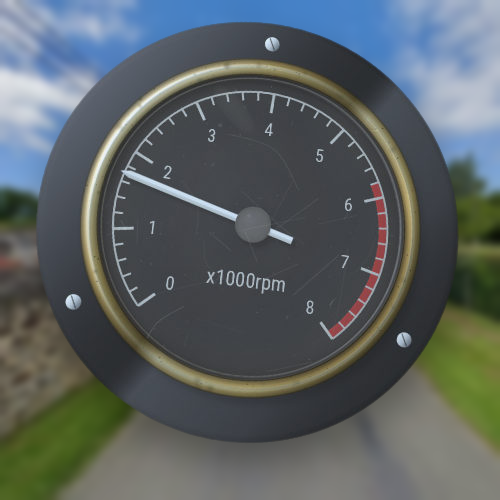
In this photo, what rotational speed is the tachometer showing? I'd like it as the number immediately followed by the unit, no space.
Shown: 1700rpm
